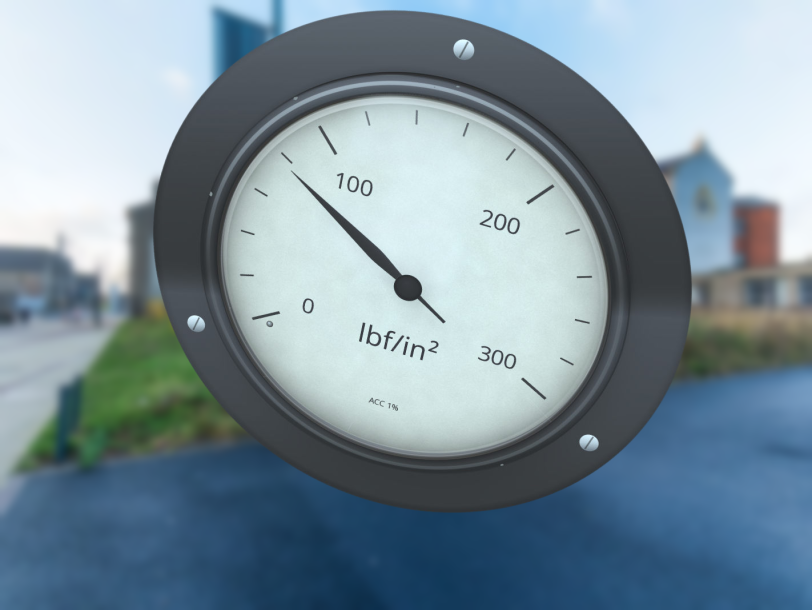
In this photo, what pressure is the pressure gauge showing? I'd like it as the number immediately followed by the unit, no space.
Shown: 80psi
